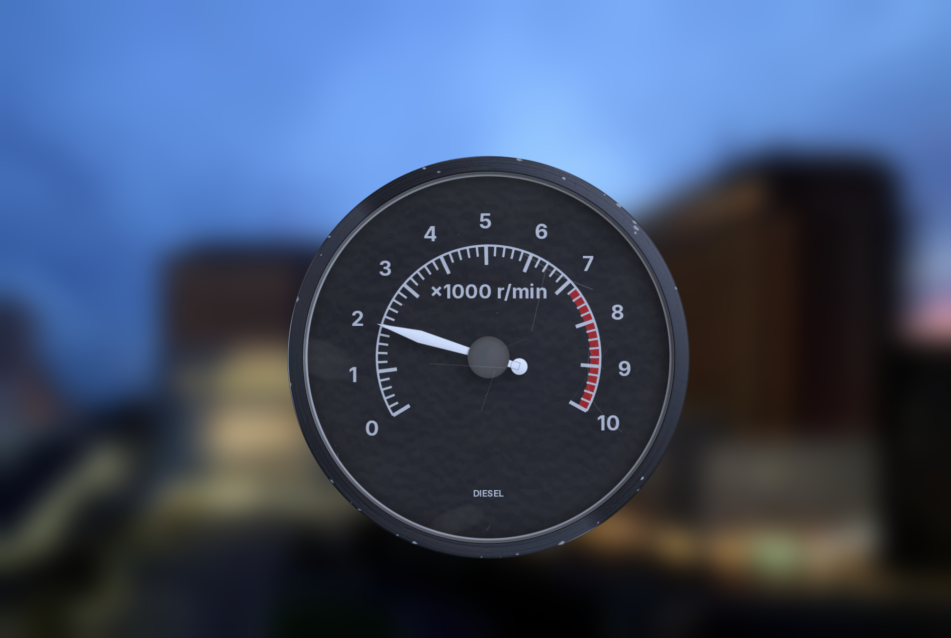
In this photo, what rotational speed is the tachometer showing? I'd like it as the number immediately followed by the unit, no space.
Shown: 2000rpm
